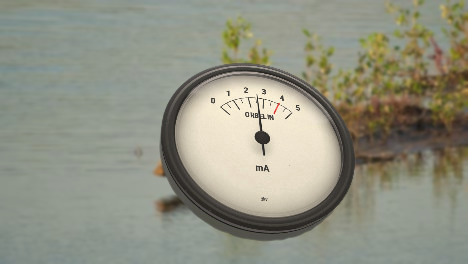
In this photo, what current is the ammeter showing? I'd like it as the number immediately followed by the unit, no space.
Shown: 2.5mA
